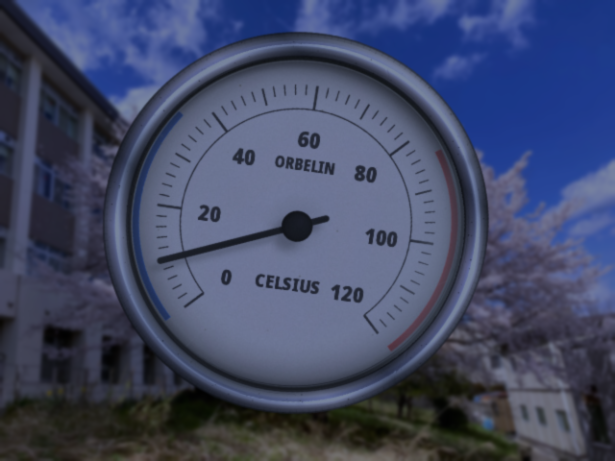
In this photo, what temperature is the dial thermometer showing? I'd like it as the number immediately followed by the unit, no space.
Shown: 10°C
